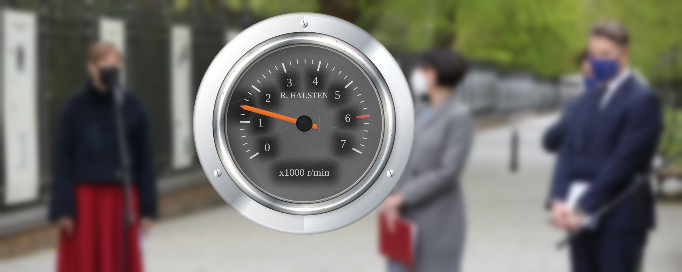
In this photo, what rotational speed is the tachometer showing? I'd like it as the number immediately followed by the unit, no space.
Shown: 1400rpm
